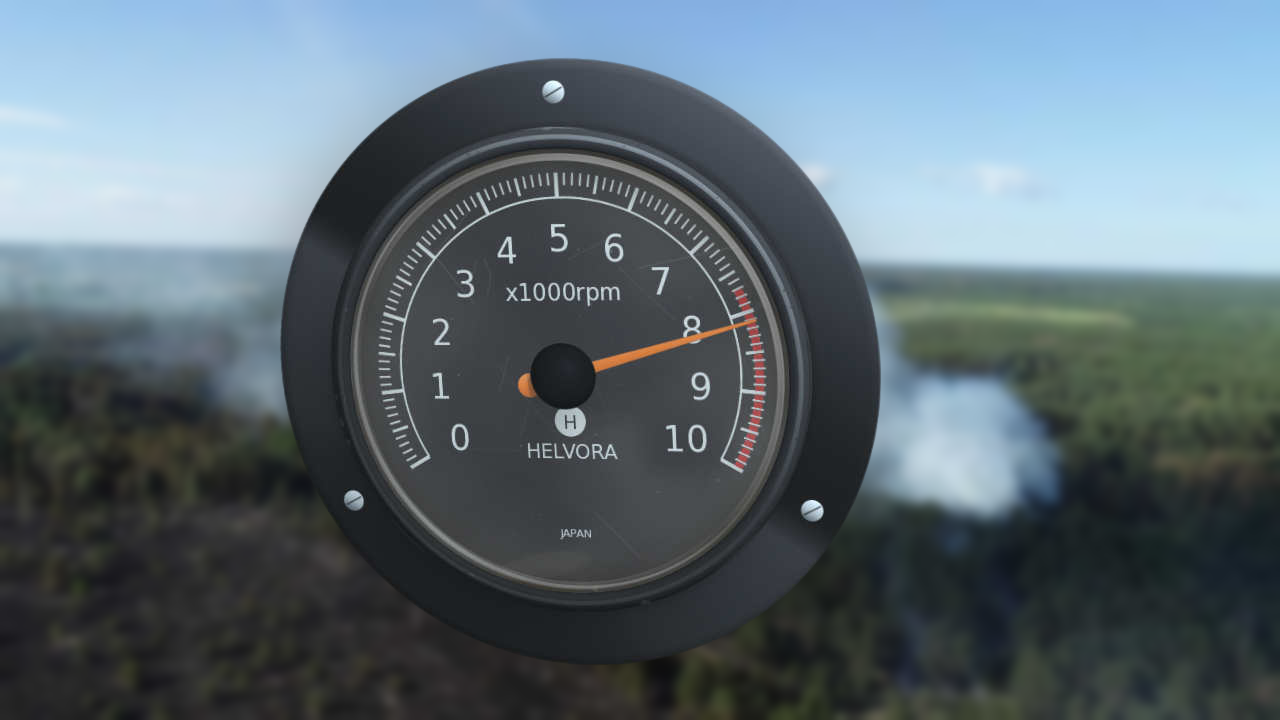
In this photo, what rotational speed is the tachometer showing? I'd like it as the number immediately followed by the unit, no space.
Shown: 8100rpm
